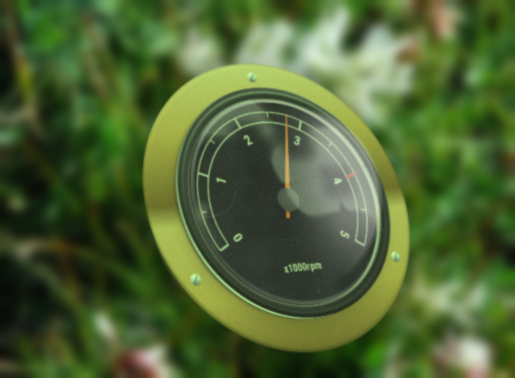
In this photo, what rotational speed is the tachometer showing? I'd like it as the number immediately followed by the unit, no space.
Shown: 2750rpm
